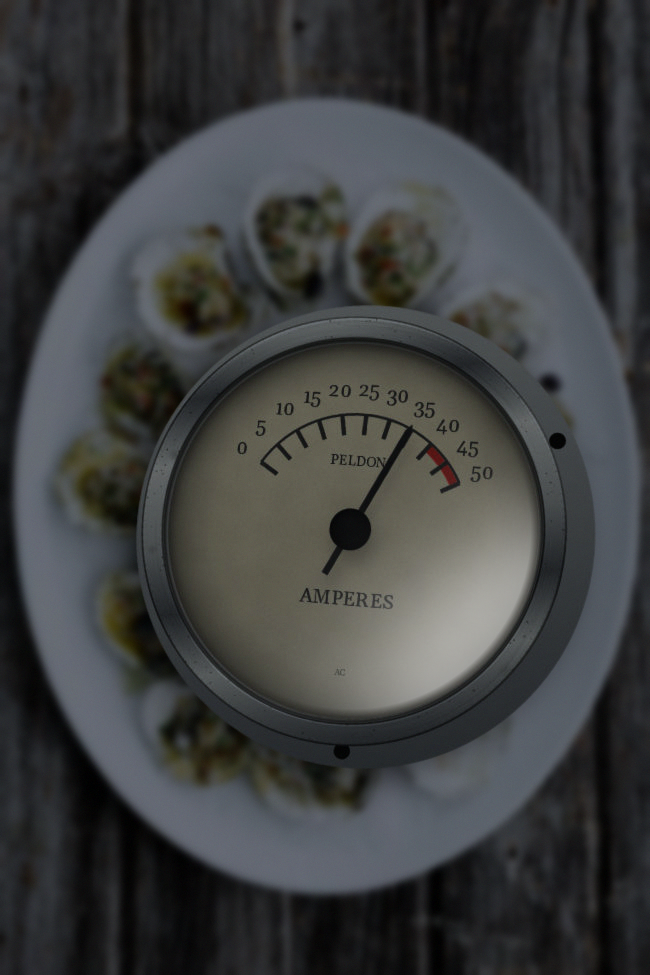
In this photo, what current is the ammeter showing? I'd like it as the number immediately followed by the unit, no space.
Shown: 35A
